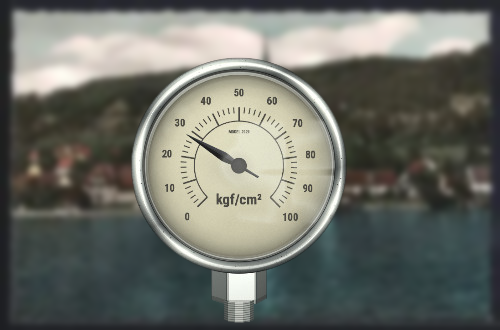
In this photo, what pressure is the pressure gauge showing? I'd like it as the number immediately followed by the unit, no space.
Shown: 28kg/cm²
